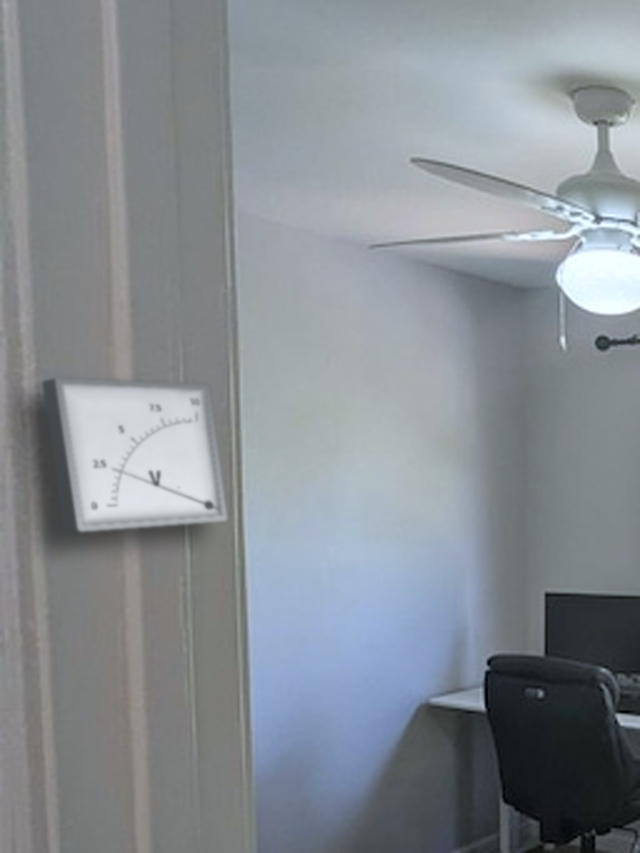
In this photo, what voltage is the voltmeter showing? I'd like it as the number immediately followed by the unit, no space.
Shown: 2.5V
